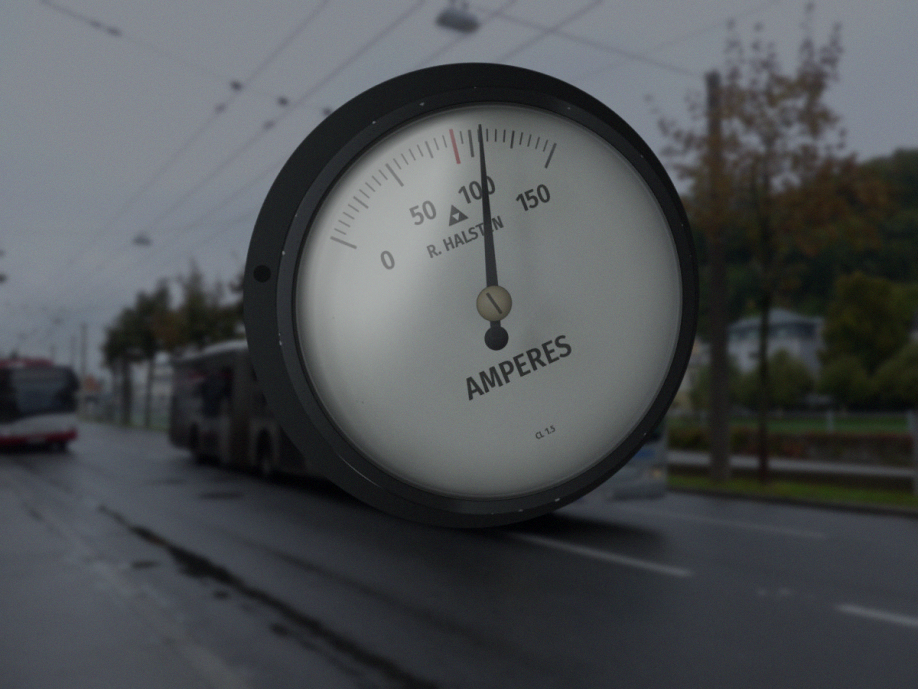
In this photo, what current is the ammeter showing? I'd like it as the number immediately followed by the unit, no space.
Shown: 105A
